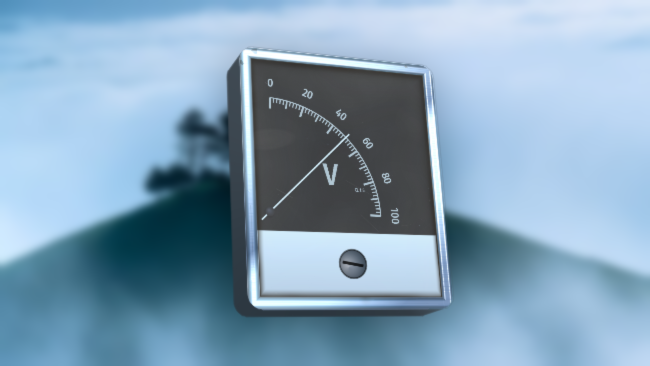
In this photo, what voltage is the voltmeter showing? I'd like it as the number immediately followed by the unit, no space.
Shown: 50V
